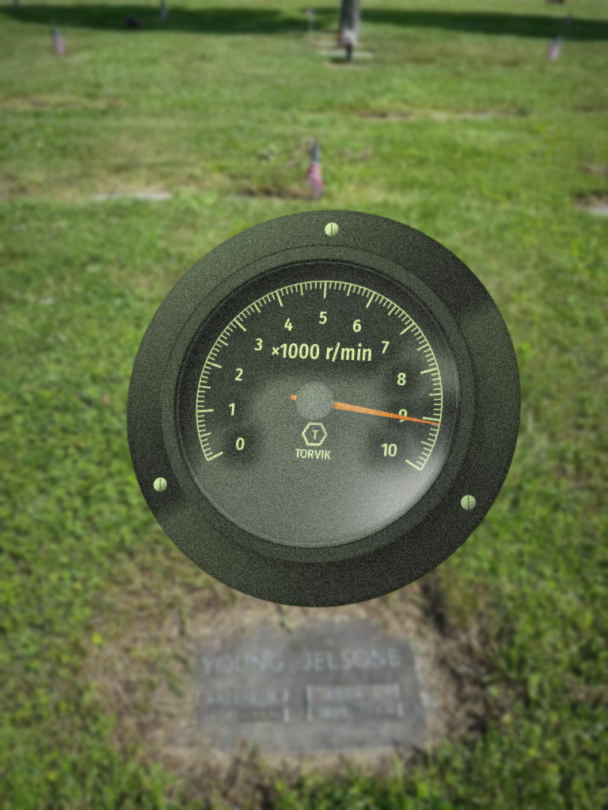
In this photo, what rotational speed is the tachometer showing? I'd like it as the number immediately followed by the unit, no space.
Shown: 9100rpm
